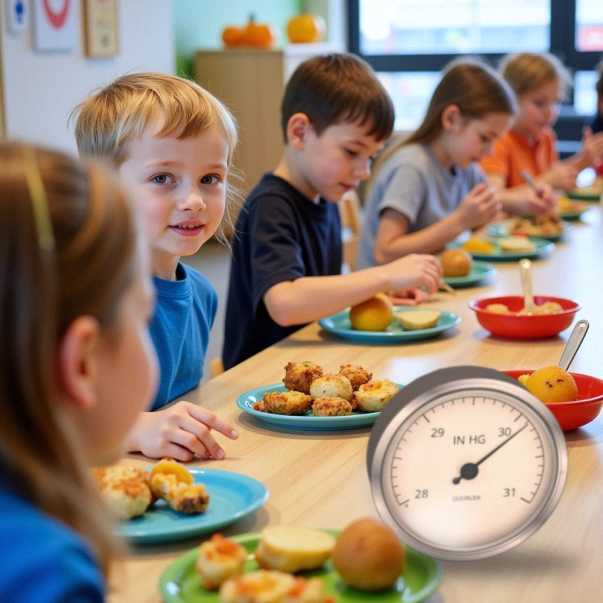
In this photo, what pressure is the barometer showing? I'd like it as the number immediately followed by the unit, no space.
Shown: 30.1inHg
